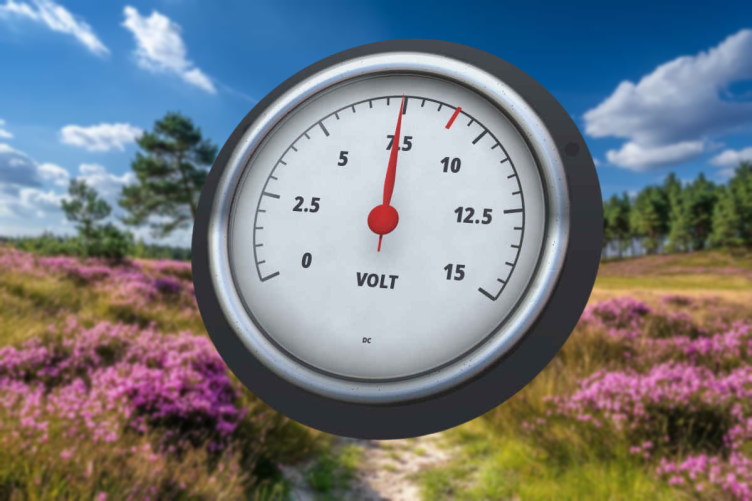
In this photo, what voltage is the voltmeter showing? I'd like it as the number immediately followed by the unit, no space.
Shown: 7.5V
